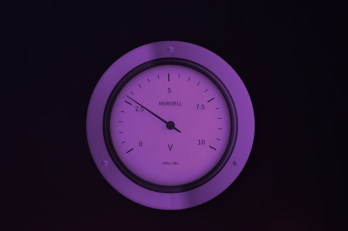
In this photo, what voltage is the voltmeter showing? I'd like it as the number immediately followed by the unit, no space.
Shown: 2.75V
